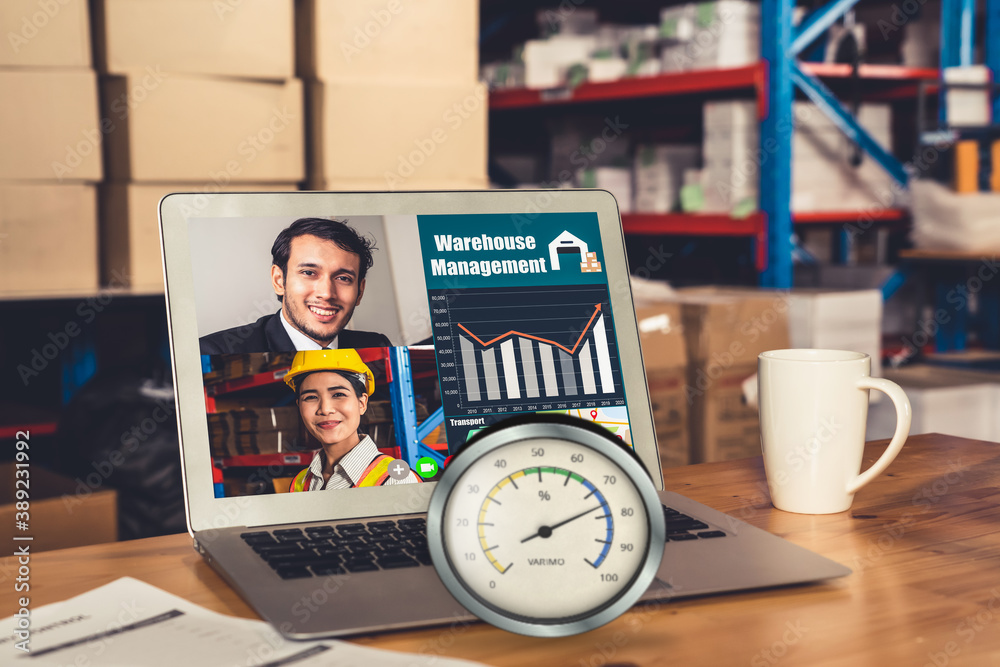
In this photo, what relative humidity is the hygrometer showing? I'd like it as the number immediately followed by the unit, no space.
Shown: 75%
